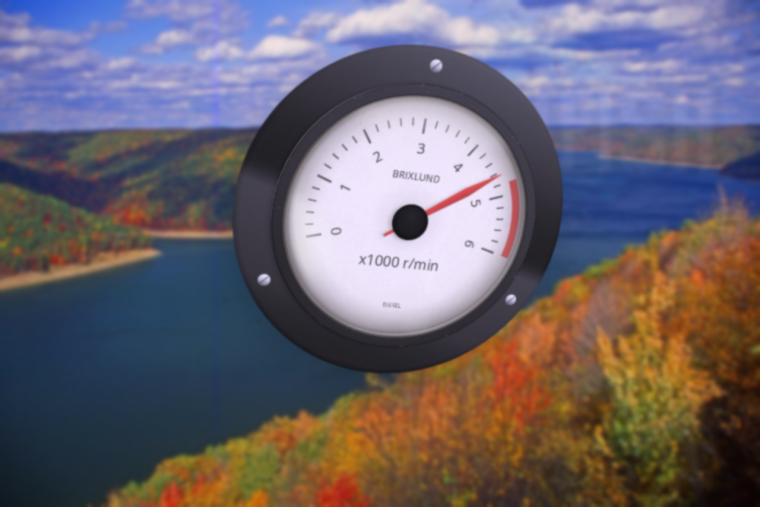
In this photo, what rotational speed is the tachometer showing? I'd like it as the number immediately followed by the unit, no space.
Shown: 4600rpm
